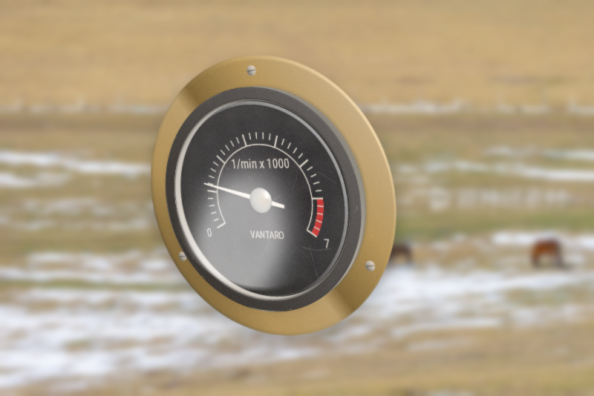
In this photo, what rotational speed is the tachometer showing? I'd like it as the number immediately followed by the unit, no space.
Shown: 1200rpm
